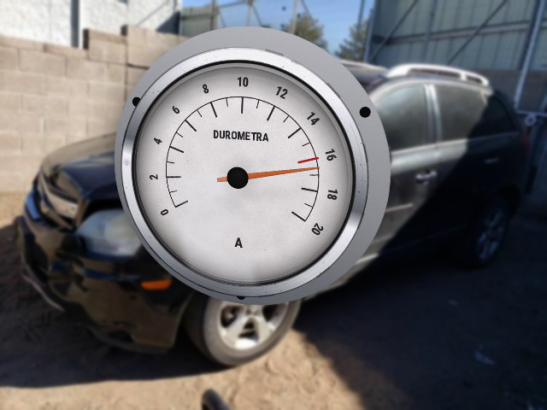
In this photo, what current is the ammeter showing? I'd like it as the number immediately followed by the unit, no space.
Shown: 16.5A
